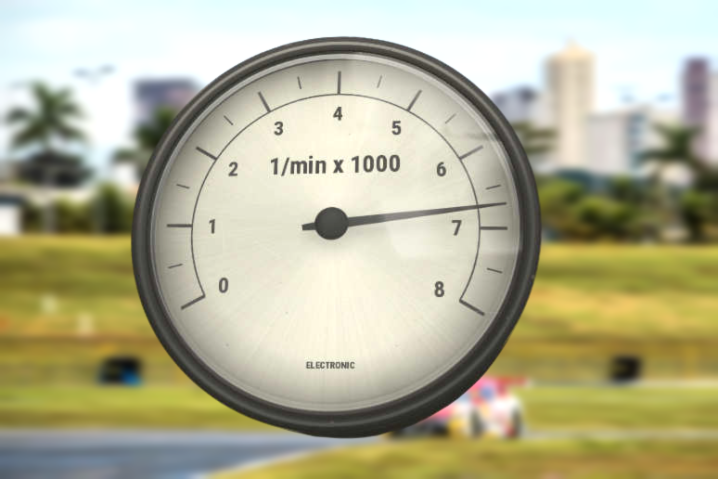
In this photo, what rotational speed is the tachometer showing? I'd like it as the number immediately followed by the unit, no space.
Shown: 6750rpm
